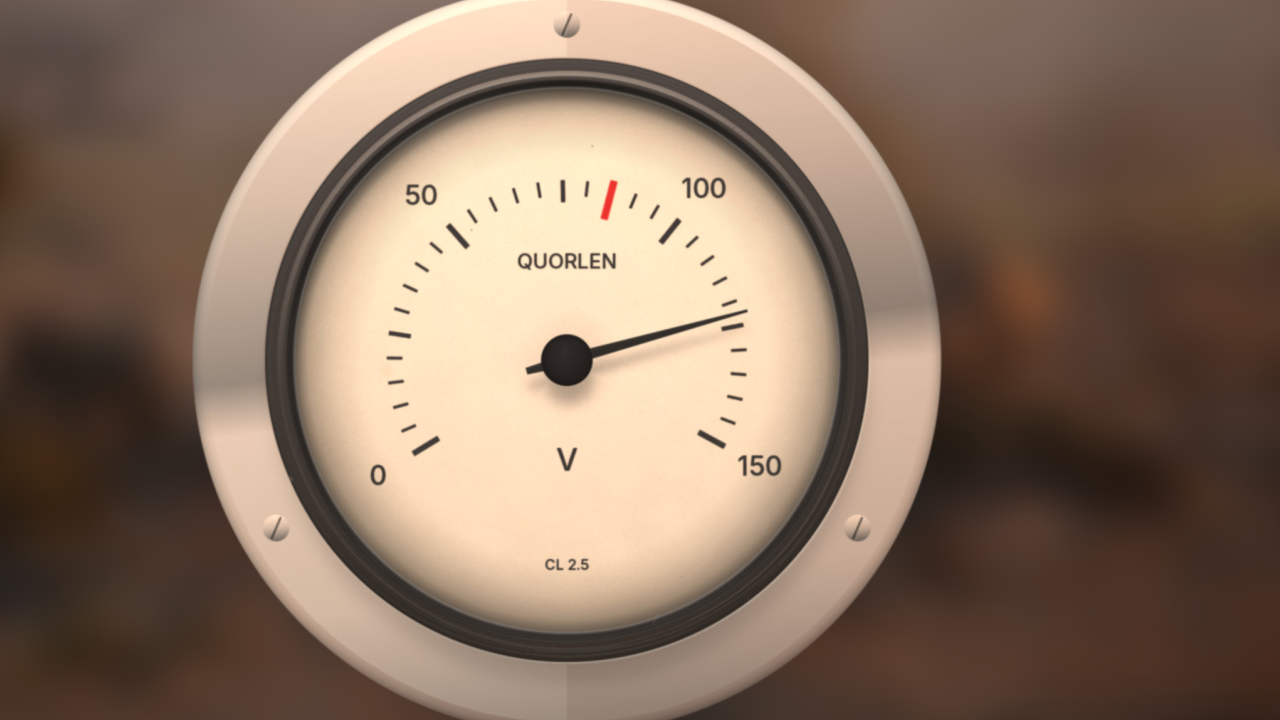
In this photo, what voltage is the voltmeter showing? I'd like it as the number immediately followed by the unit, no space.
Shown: 122.5V
